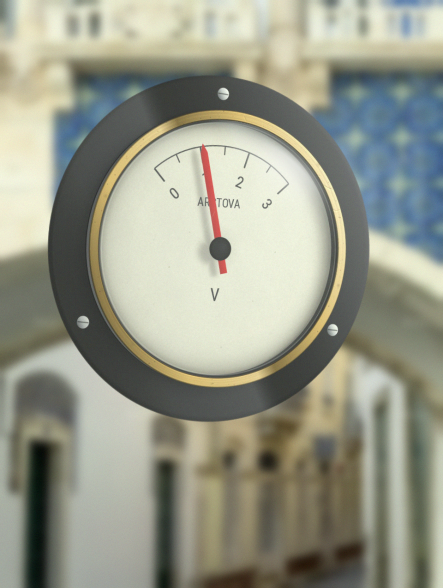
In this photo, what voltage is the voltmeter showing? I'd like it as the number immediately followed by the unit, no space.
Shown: 1V
